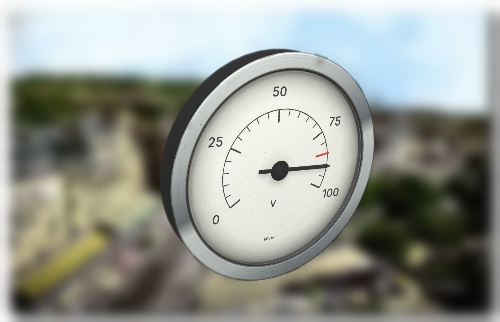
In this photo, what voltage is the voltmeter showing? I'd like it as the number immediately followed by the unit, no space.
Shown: 90V
